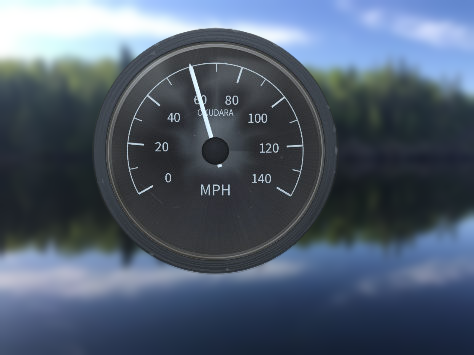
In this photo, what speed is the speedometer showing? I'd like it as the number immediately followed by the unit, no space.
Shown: 60mph
